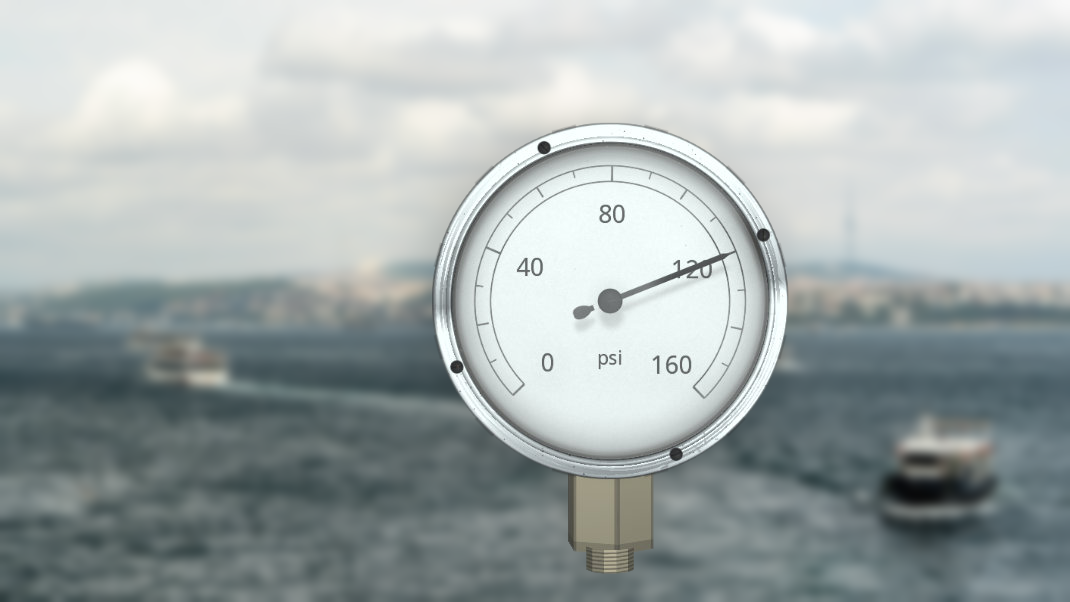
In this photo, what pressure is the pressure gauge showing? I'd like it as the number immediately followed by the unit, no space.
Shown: 120psi
